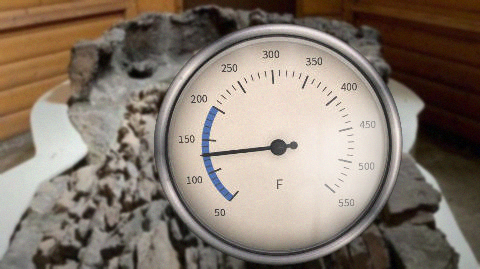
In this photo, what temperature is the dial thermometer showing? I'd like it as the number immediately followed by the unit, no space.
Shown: 130°F
